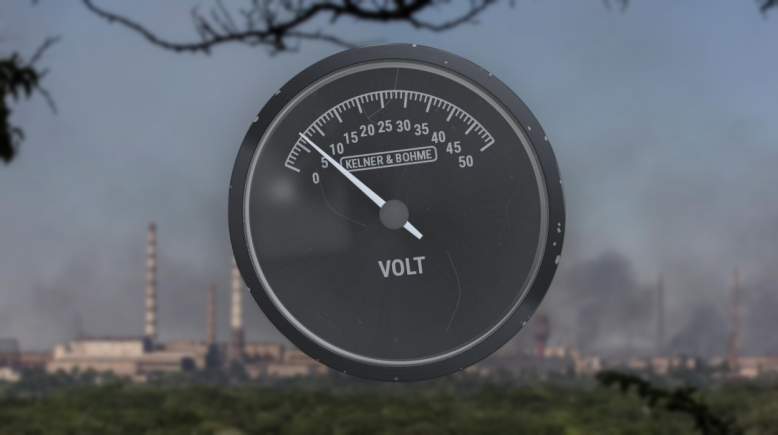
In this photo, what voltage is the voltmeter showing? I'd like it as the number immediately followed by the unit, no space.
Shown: 7V
